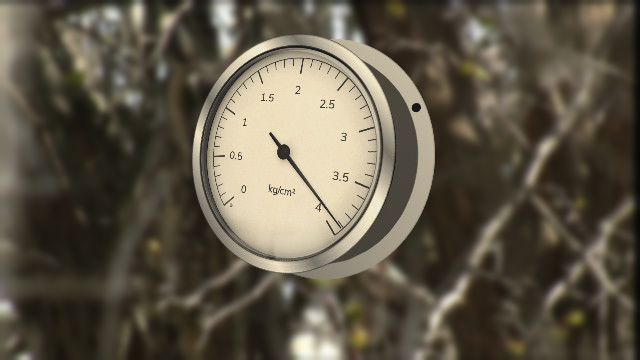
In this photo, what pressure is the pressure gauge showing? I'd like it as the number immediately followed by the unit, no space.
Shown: 3.9kg/cm²
